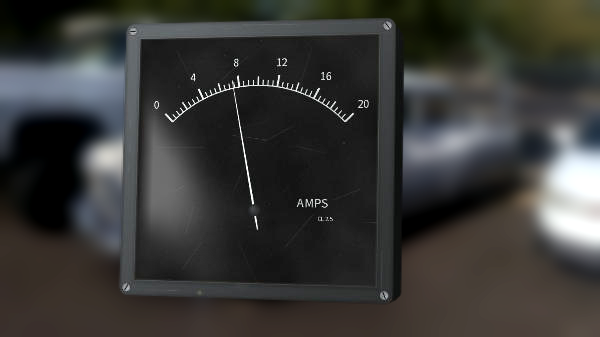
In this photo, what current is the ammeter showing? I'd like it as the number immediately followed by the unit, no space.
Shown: 7.5A
